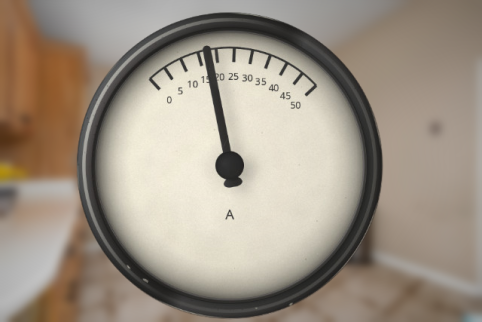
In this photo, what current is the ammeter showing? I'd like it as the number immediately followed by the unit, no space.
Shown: 17.5A
